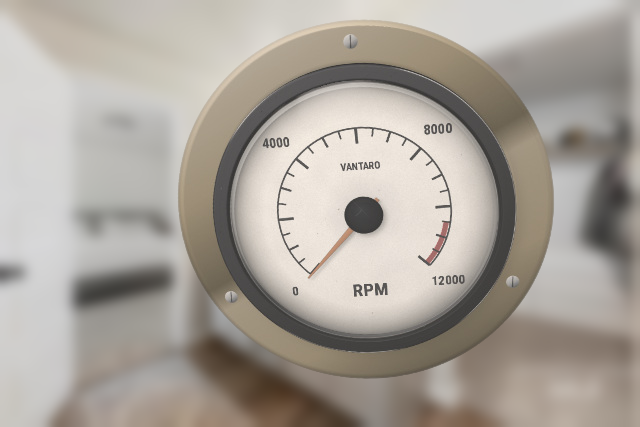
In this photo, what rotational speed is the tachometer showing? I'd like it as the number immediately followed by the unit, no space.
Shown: 0rpm
